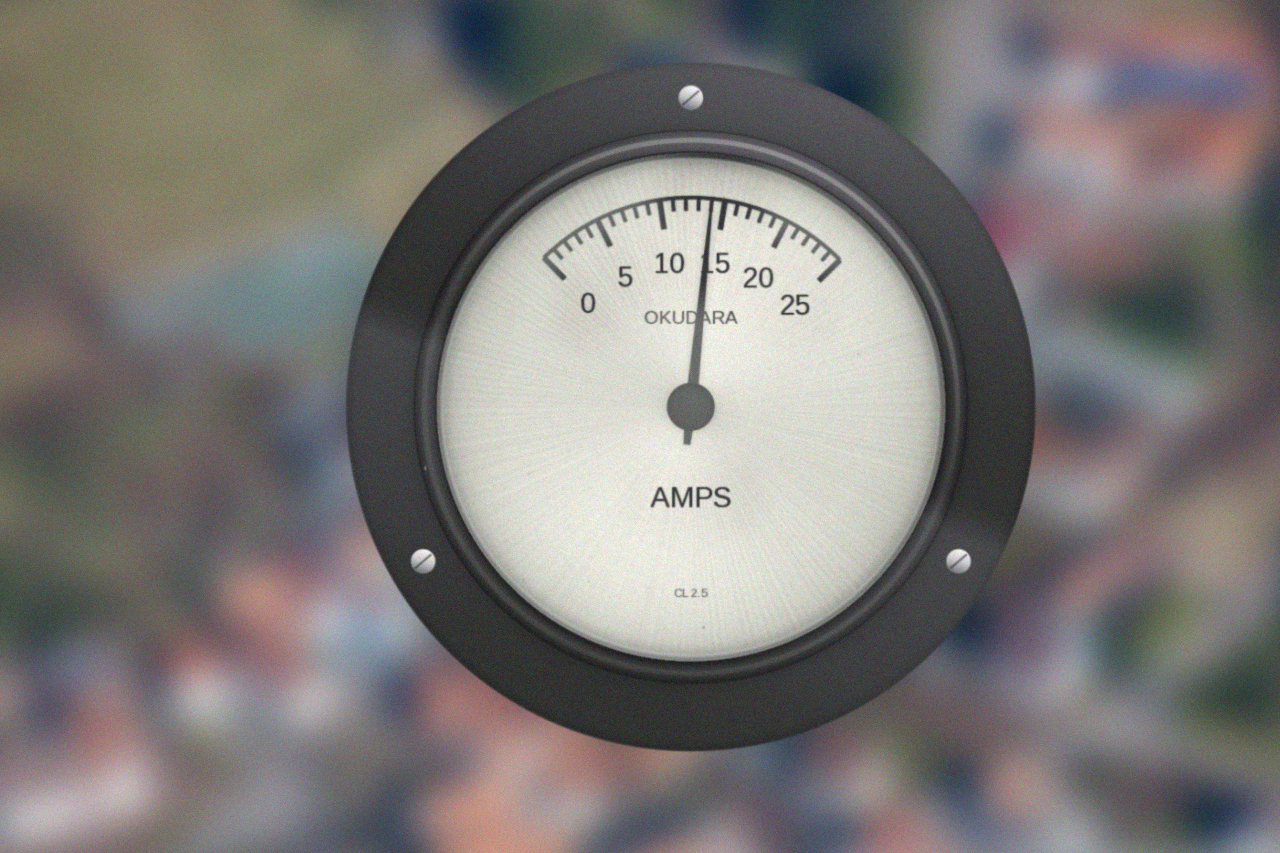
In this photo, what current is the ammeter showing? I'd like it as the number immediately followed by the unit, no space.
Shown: 14A
